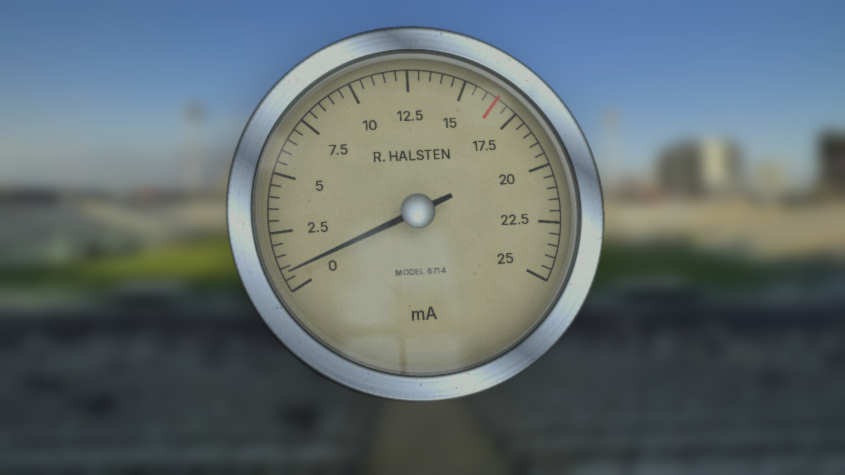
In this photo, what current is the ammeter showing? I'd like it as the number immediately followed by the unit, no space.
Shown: 0.75mA
